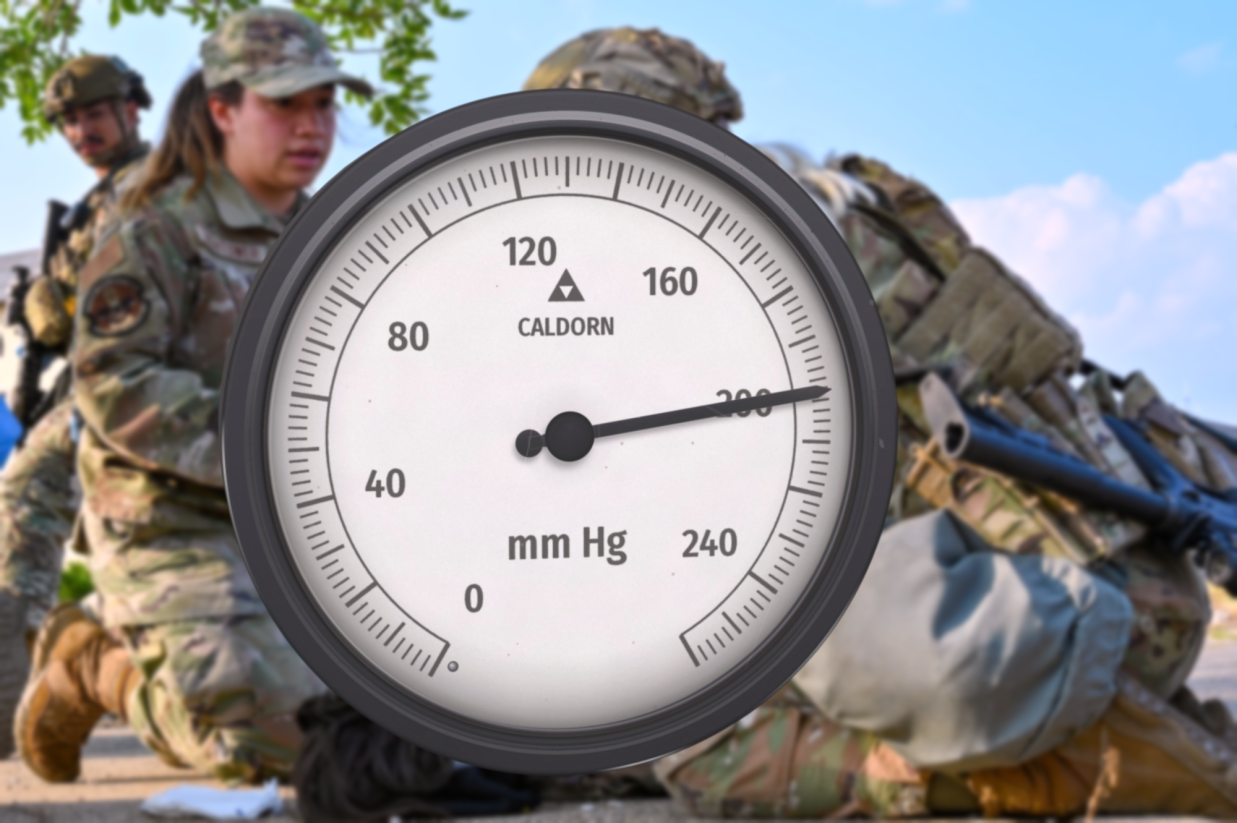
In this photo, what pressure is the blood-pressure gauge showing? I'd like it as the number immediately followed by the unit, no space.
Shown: 200mmHg
